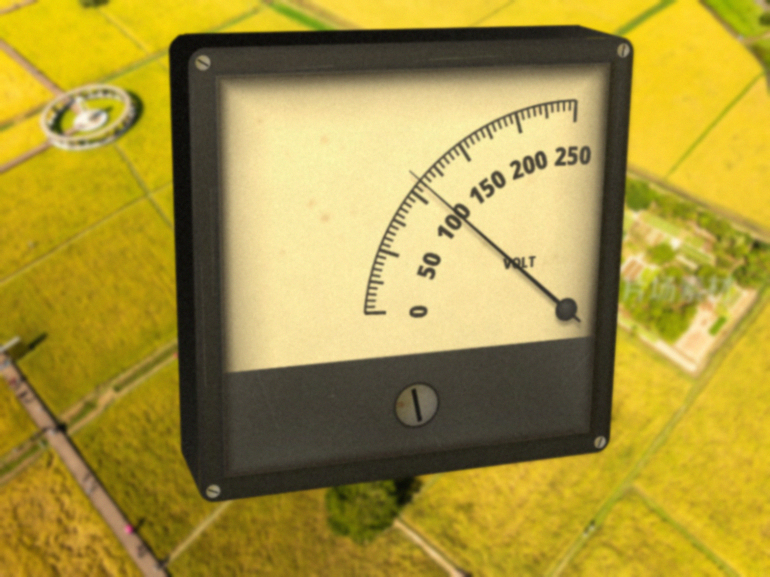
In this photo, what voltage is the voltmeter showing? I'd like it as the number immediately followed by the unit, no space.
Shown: 110V
